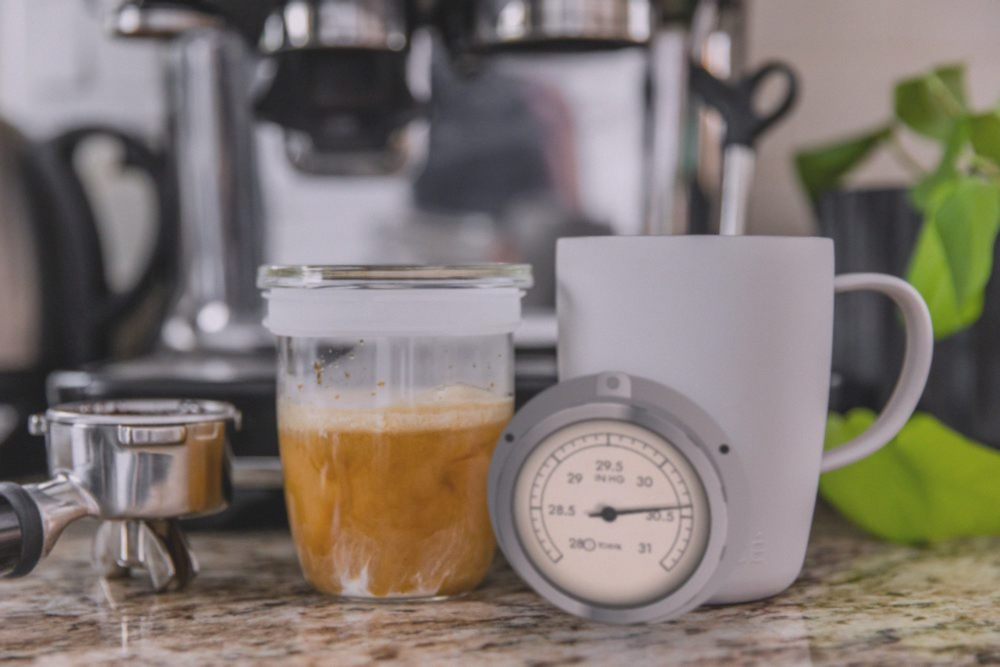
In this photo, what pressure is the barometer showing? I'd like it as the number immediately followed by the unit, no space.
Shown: 30.4inHg
